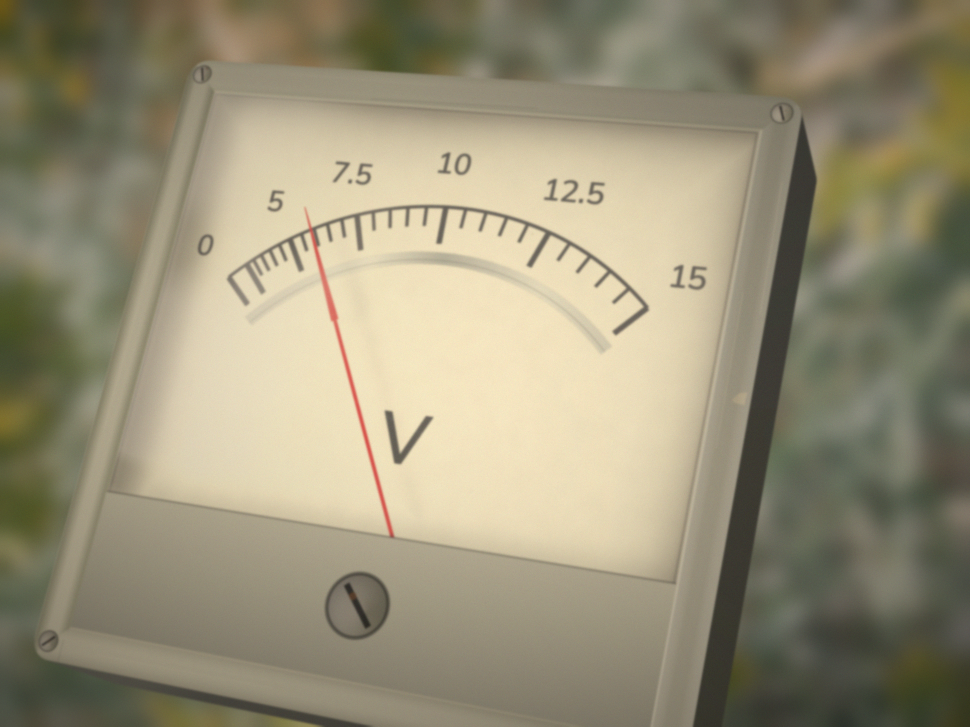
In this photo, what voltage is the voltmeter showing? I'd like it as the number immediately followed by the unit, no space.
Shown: 6V
